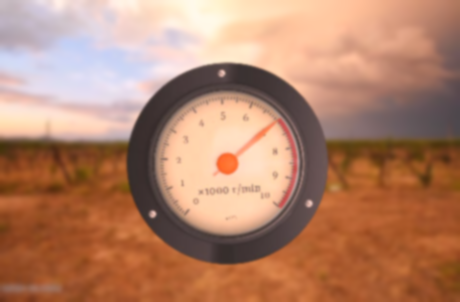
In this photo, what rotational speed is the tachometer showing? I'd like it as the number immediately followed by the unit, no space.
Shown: 7000rpm
